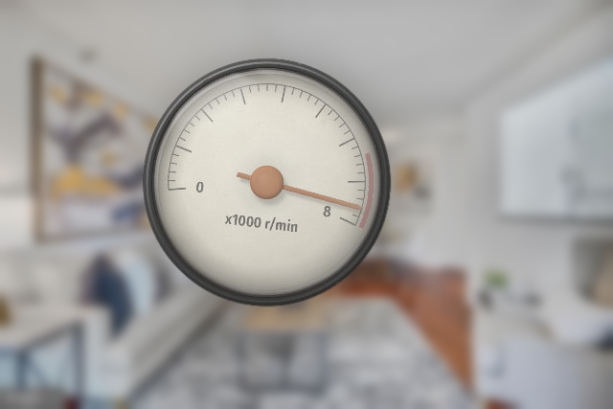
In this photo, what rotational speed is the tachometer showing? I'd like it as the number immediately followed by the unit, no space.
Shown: 7600rpm
